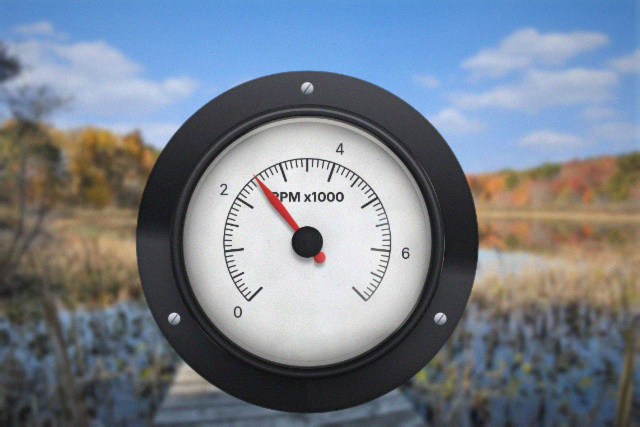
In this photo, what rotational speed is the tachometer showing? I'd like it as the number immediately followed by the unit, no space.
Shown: 2500rpm
